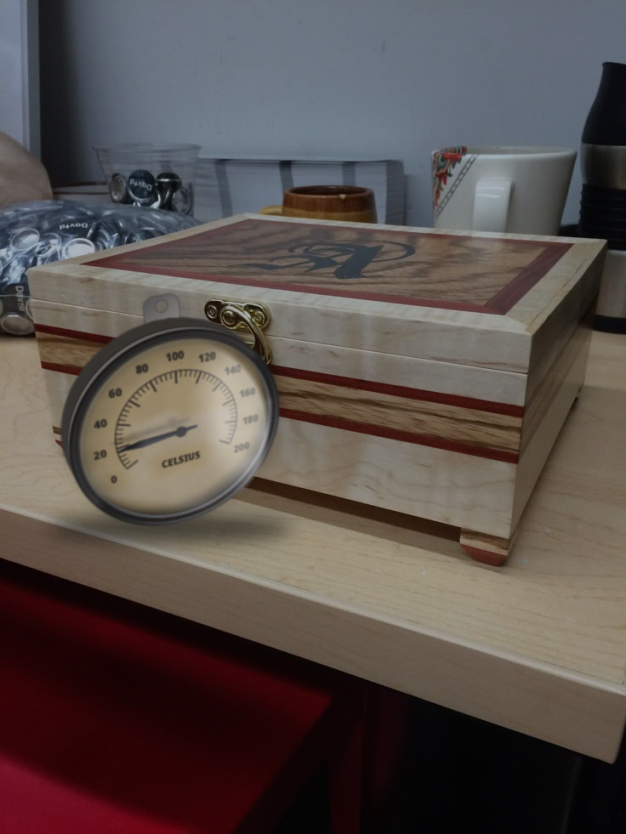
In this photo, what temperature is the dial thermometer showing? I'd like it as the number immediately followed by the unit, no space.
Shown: 20°C
